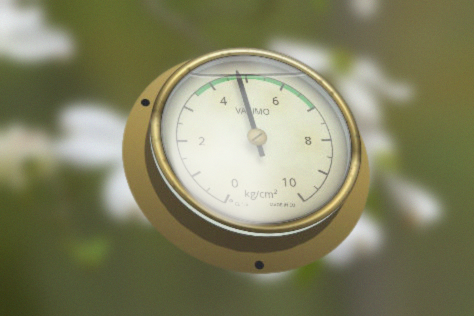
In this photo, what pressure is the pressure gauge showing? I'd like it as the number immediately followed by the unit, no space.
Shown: 4.75kg/cm²
